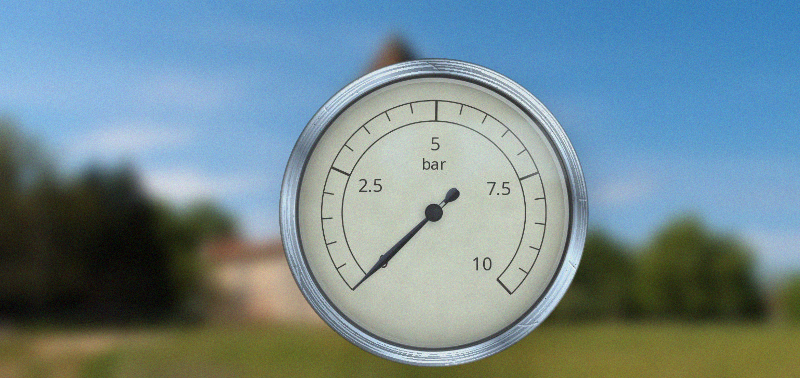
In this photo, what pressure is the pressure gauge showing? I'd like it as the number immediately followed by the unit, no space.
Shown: 0bar
